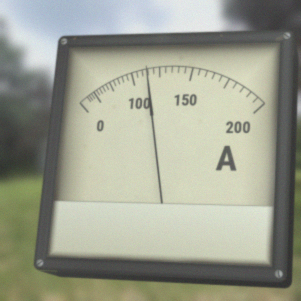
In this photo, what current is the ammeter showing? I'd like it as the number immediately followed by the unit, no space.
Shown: 115A
